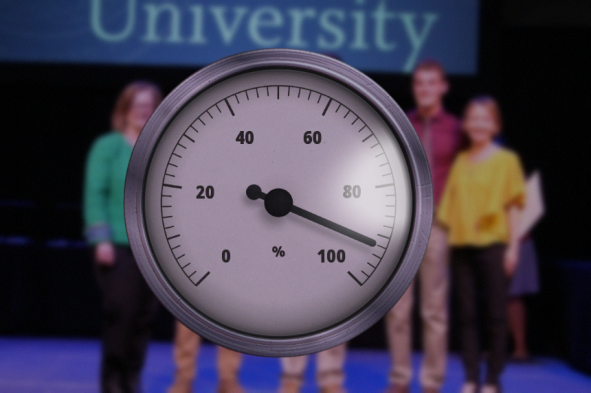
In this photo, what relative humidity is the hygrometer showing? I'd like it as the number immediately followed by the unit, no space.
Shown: 92%
